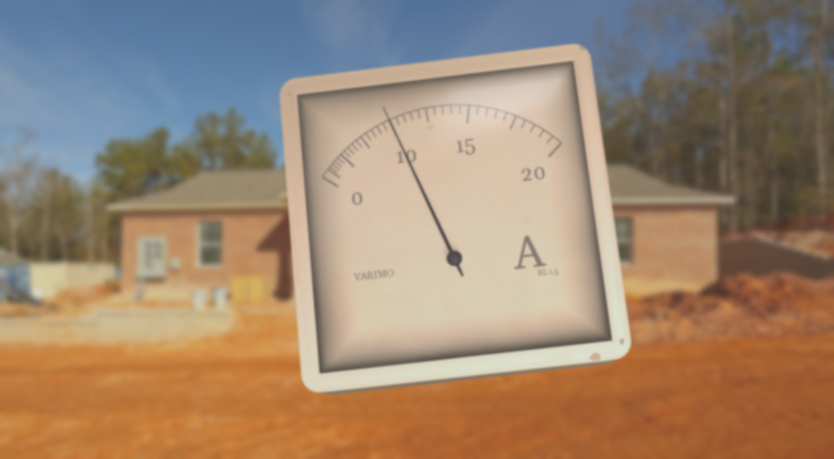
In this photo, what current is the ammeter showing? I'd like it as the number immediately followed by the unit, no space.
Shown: 10A
